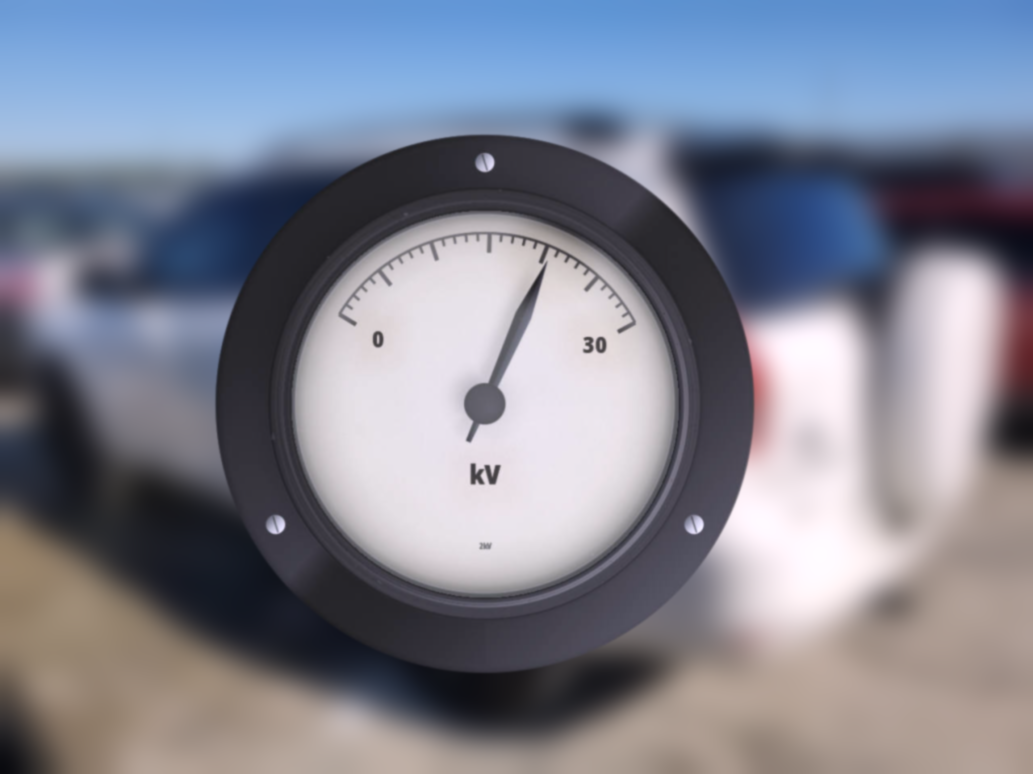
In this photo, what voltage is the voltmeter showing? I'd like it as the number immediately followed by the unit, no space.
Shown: 20.5kV
